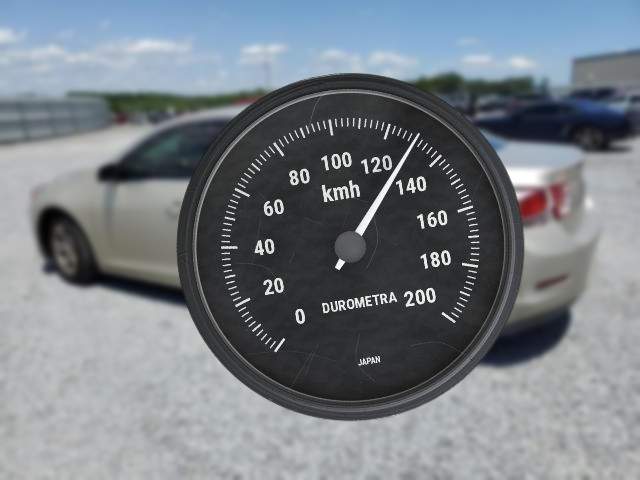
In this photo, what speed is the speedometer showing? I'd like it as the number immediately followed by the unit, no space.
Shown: 130km/h
